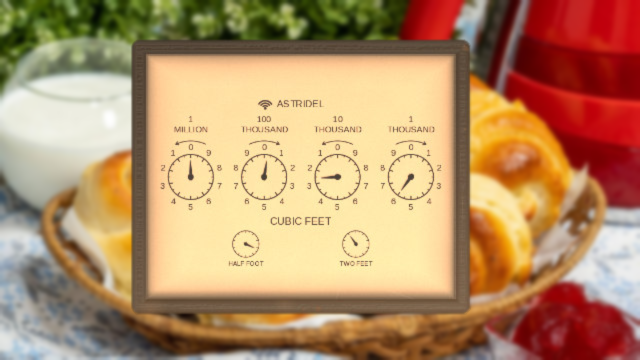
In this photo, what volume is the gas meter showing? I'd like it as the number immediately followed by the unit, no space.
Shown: 2600ft³
